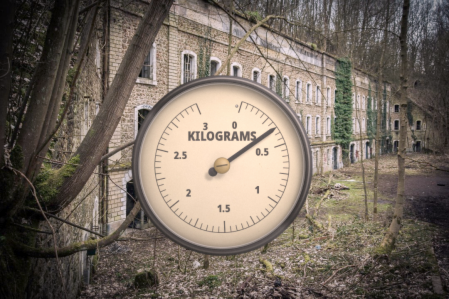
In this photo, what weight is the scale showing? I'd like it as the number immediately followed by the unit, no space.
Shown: 0.35kg
